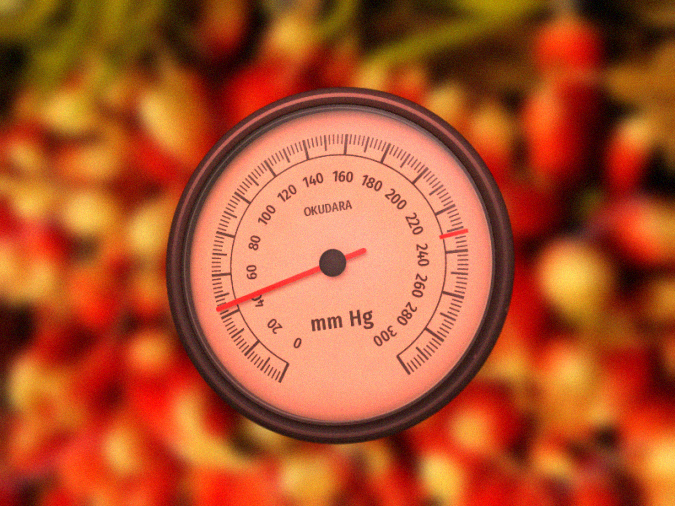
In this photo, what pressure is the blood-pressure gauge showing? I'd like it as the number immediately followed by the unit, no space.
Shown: 44mmHg
